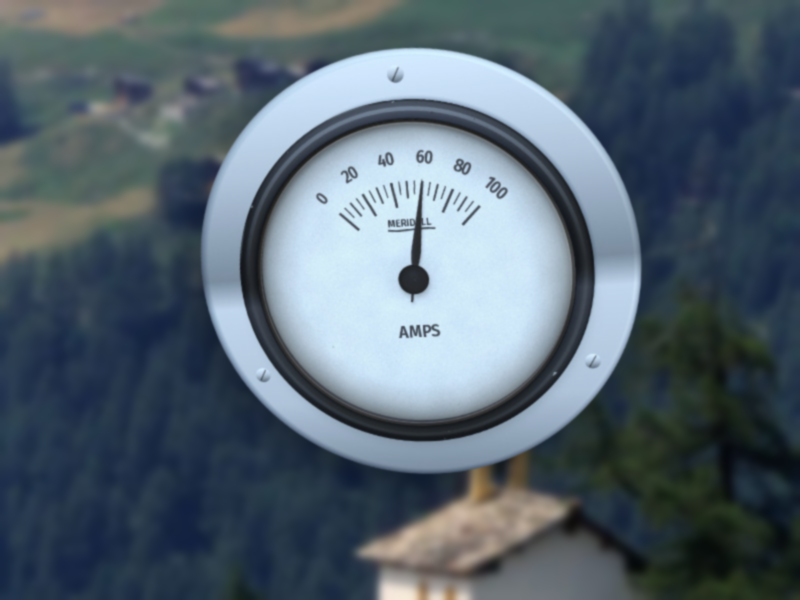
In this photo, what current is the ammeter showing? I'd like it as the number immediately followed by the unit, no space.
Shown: 60A
